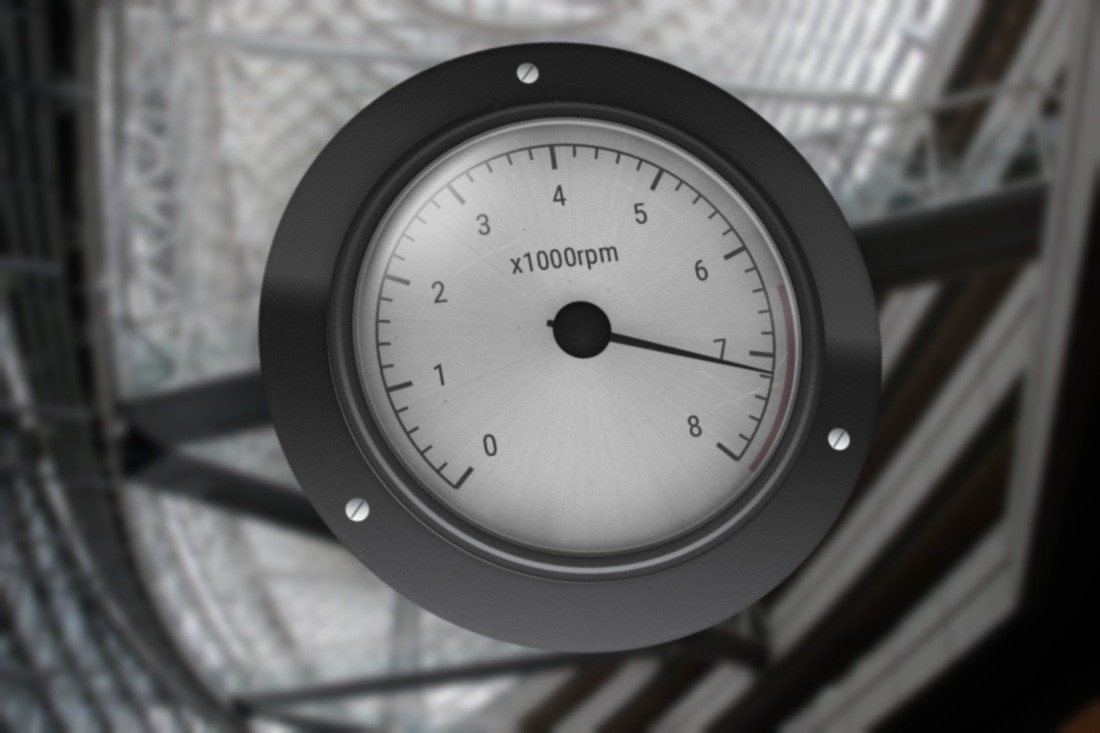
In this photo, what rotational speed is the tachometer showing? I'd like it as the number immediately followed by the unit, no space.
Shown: 7200rpm
